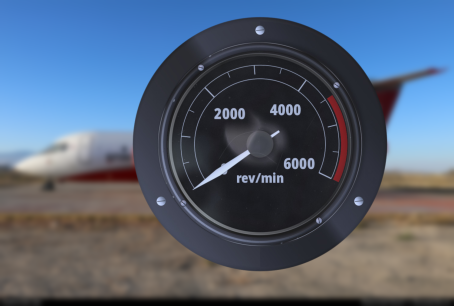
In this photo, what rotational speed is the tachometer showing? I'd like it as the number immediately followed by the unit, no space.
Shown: 0rpm
